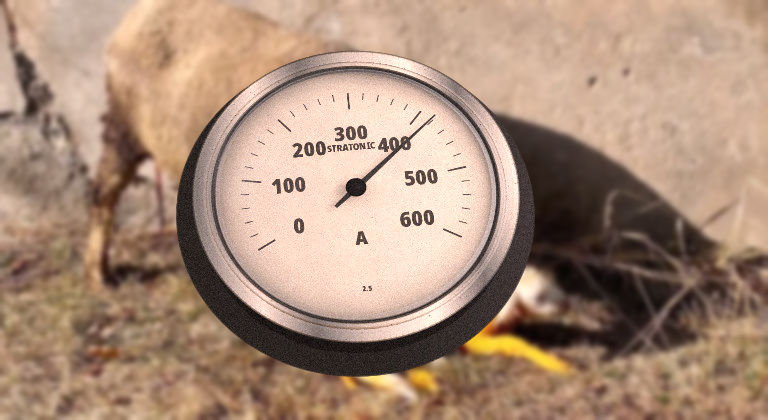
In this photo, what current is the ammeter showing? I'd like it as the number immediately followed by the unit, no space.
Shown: 420A
